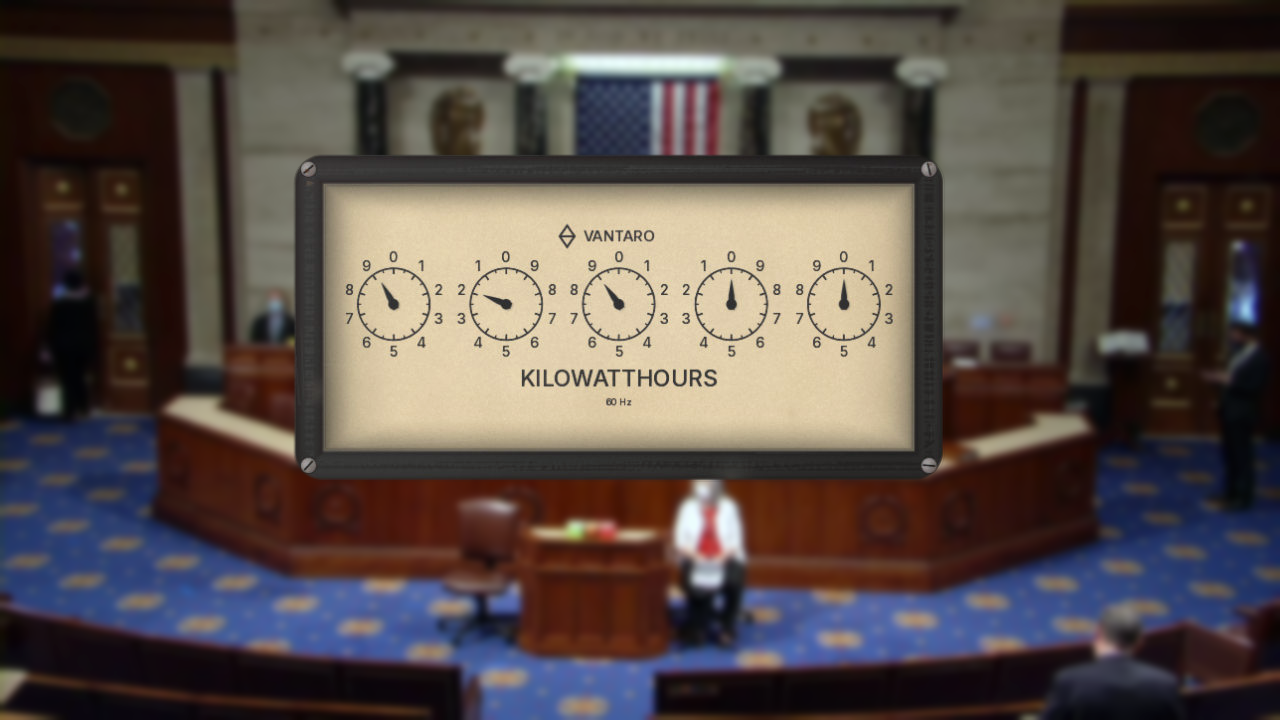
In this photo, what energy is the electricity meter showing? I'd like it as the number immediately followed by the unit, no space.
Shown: 91900kWh
